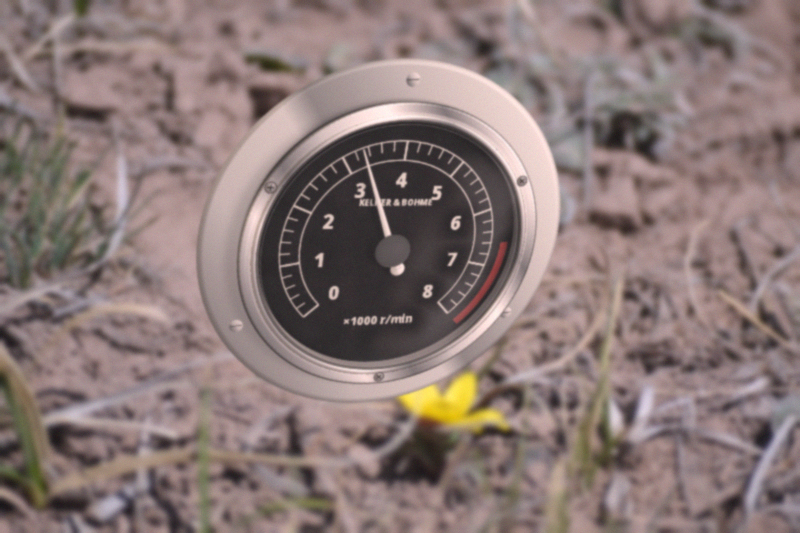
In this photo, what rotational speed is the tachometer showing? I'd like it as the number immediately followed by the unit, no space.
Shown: 3300rpm
